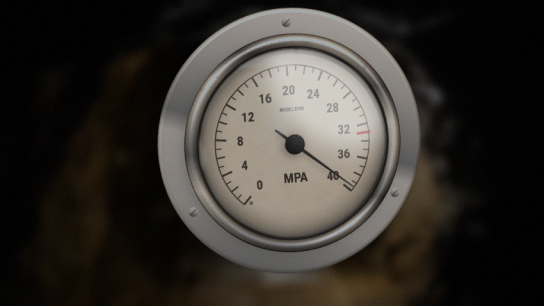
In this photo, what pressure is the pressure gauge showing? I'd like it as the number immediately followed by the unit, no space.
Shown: 39.5MPa
